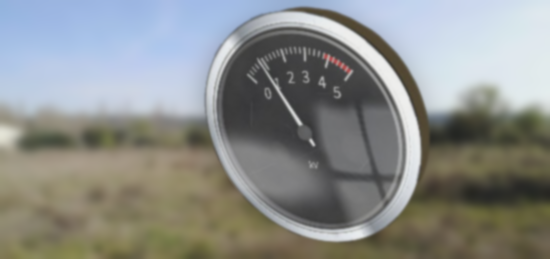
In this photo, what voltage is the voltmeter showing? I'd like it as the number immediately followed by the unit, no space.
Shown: 1kV
